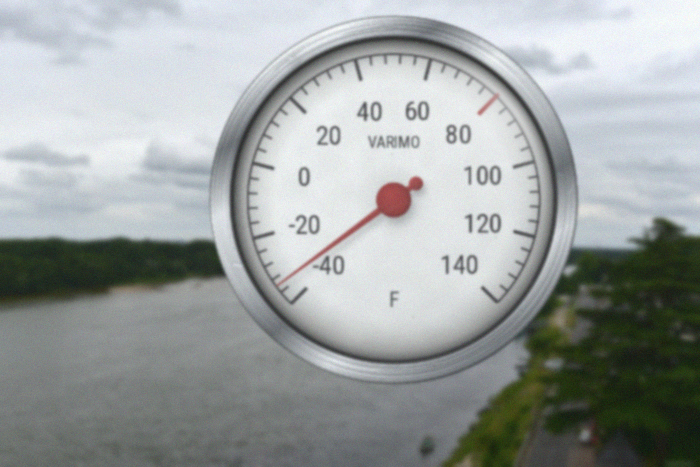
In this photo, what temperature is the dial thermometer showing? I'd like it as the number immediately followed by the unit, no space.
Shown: -34°F
